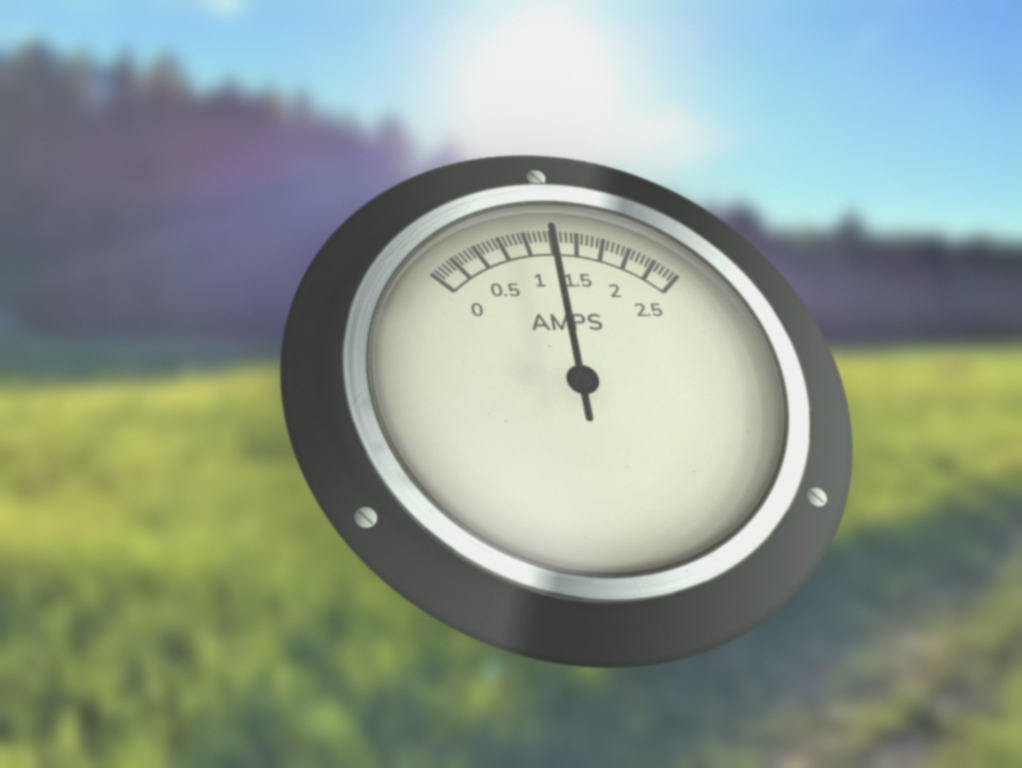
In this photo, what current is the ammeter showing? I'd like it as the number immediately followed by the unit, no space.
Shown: 1.25A
